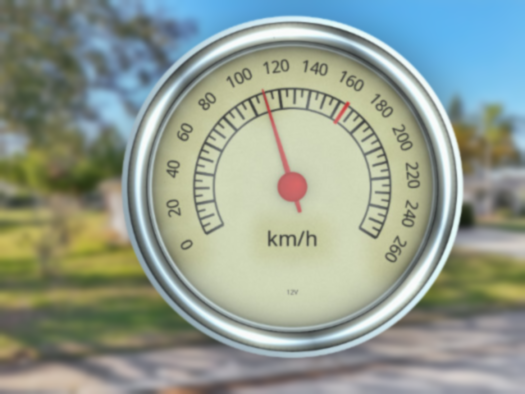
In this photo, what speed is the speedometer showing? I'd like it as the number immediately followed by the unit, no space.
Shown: 110km/h
